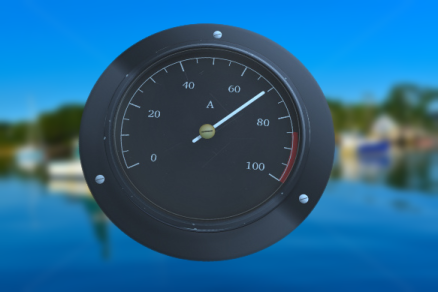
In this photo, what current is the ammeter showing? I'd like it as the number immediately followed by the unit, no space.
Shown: 70A
